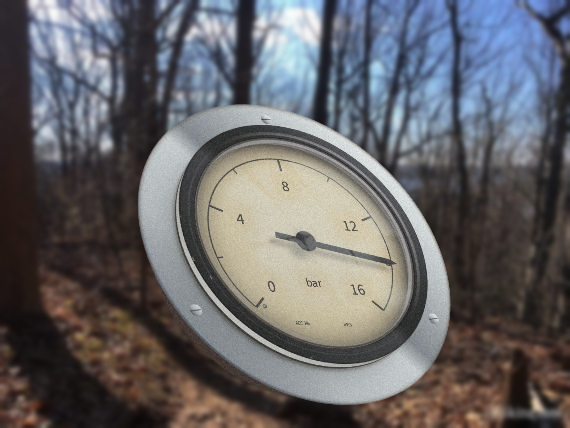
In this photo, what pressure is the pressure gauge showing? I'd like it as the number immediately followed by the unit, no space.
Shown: 14bar
